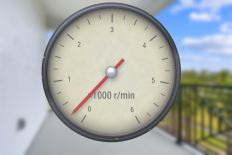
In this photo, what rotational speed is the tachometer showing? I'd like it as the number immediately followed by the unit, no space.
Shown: 250rpm
